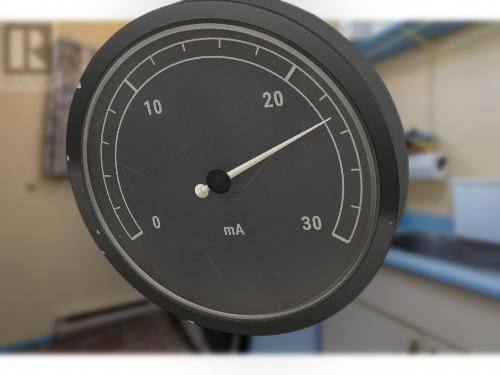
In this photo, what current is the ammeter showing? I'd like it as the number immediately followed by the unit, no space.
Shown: 23mA
